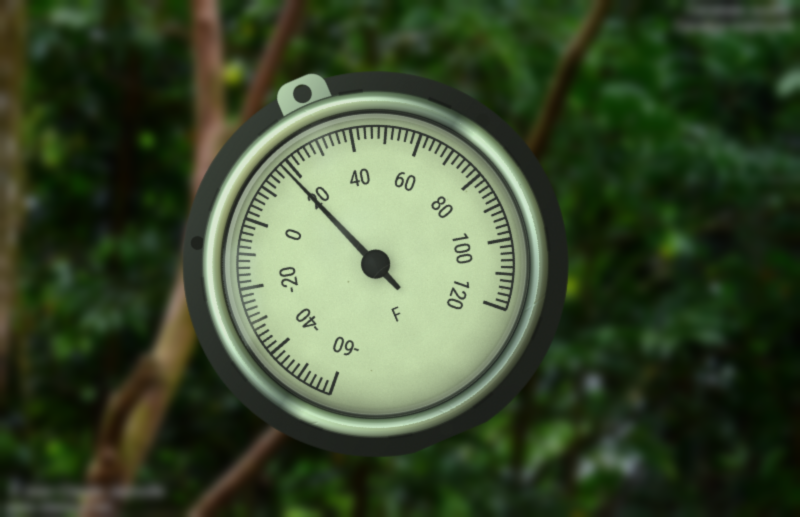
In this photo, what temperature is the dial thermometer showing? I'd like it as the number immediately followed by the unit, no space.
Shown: 18°F
